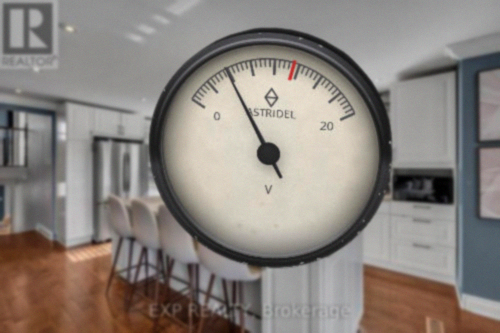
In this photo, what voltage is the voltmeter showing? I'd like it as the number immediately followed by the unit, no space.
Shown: 5V
